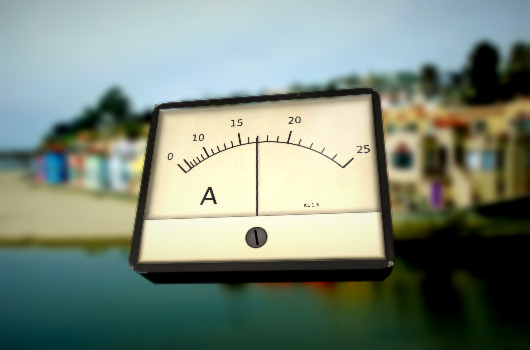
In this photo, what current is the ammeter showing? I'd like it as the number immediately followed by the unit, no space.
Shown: 17A
